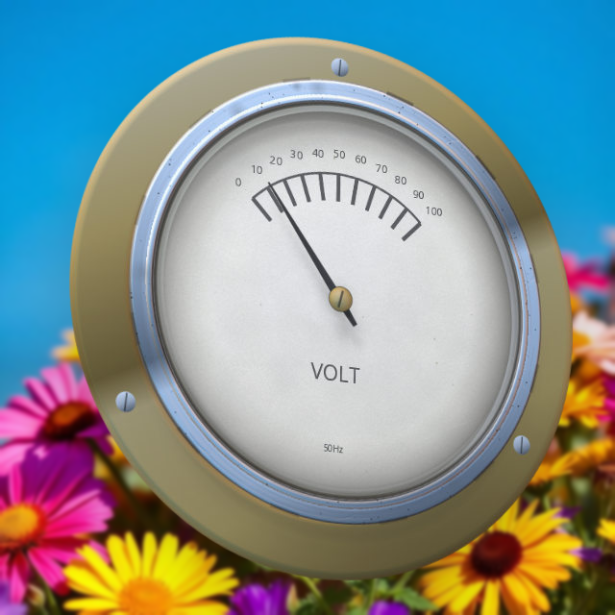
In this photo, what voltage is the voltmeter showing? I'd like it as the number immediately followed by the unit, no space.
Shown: 10V
